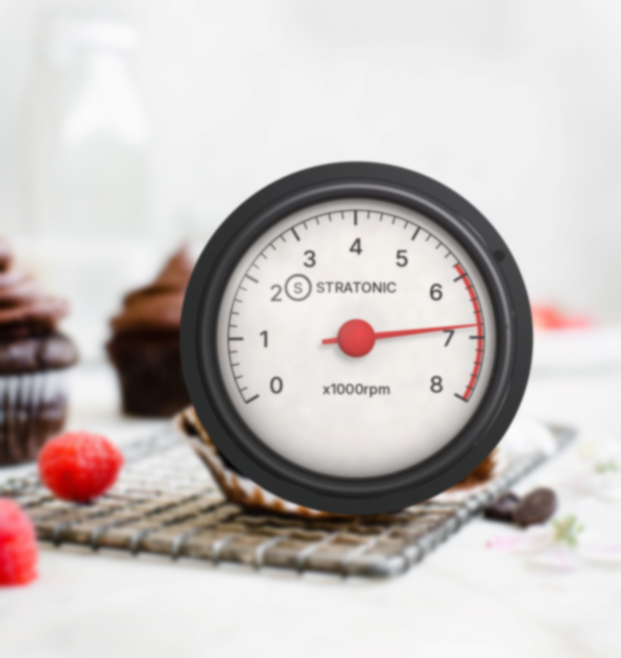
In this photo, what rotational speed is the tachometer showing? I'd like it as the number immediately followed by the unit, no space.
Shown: 6800rpm
